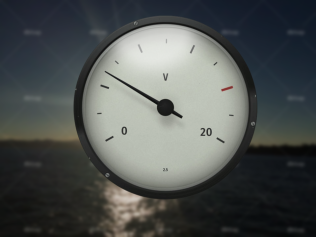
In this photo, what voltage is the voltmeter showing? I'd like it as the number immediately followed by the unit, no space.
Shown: 5V
